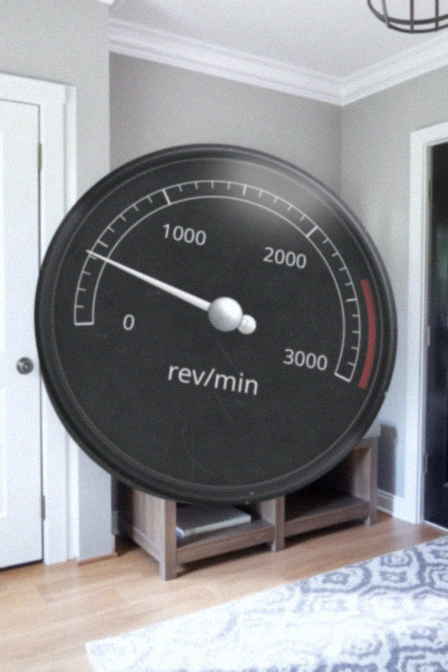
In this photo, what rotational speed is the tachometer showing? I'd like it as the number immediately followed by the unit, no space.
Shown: 400rpm
